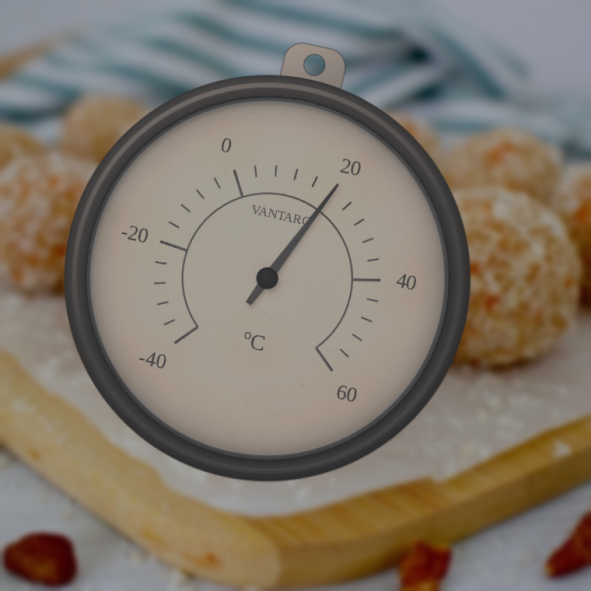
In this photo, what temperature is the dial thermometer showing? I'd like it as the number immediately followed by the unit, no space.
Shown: 20°C
